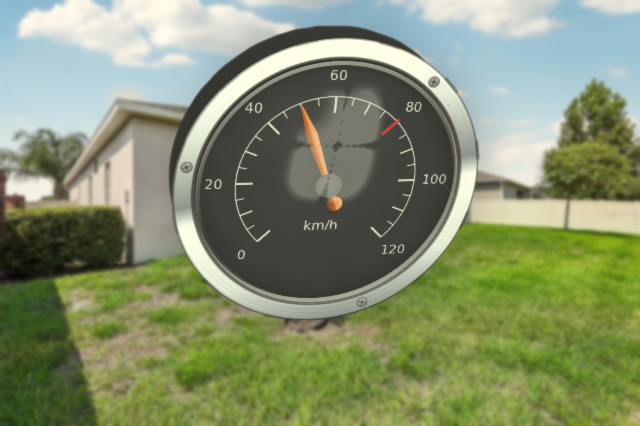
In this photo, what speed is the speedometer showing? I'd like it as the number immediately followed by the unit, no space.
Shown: 50km/h
